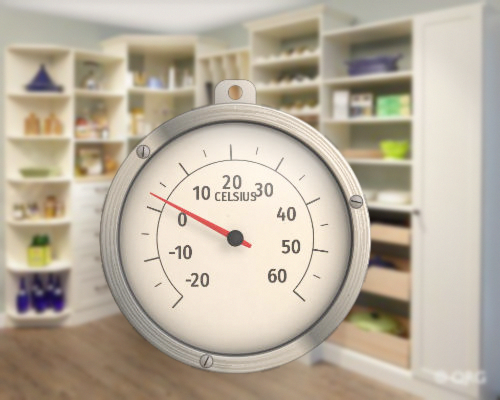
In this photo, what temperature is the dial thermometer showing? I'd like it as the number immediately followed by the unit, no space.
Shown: 2.5°C
